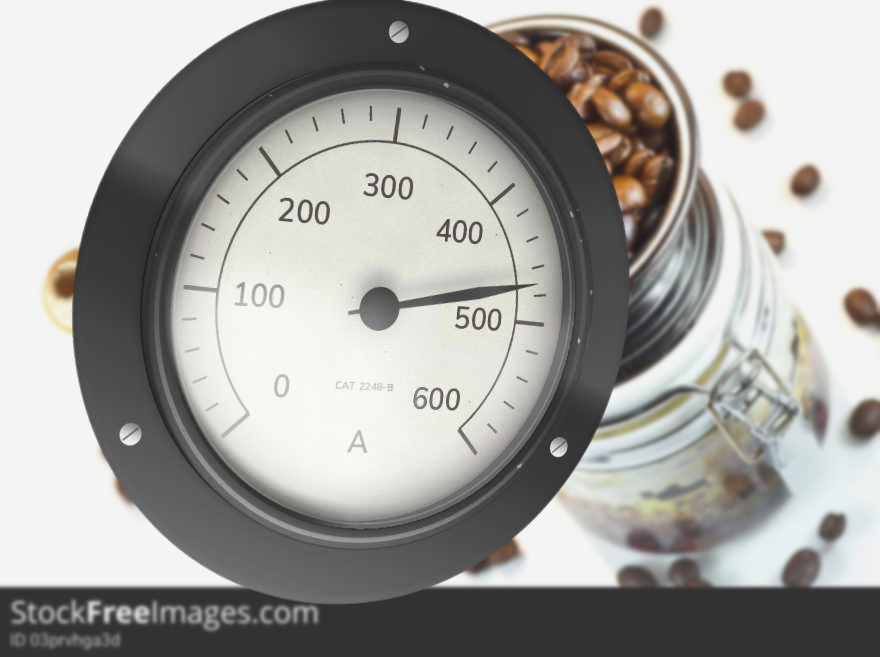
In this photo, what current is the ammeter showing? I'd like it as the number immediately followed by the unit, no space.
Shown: 470A
